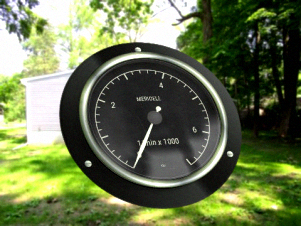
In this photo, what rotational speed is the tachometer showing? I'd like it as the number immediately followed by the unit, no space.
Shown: 0rpm
